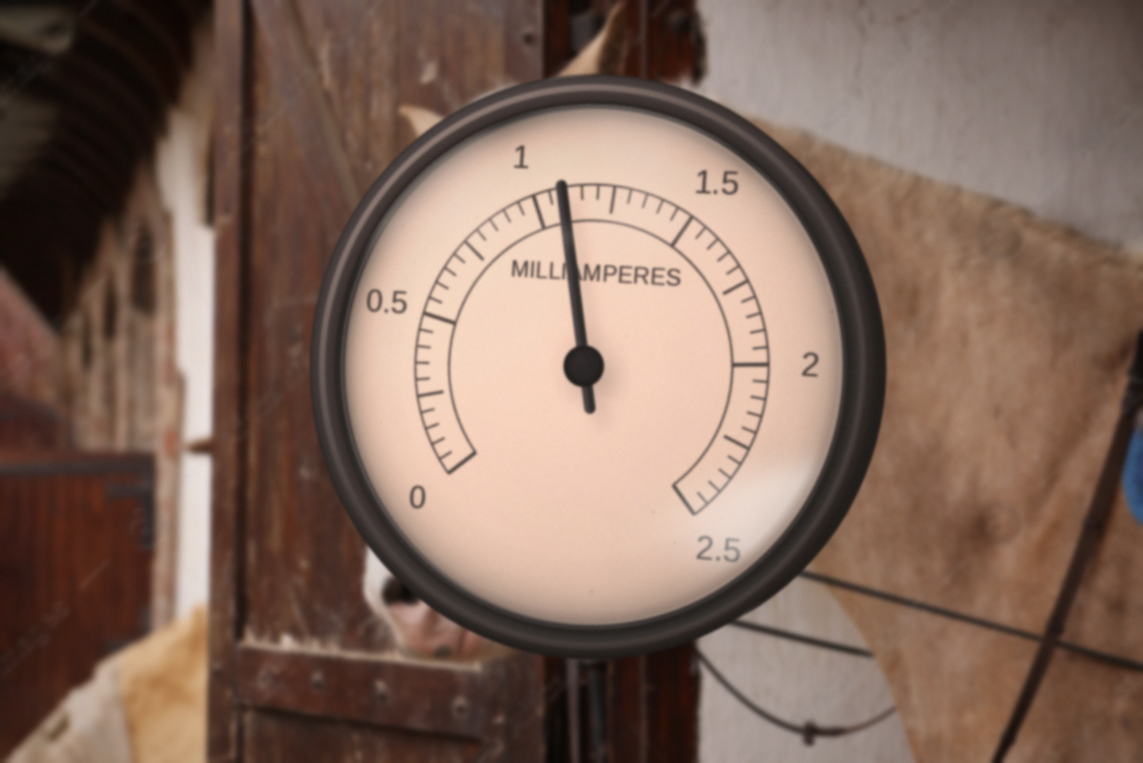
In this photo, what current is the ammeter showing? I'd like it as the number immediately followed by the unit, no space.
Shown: 1.1mA
